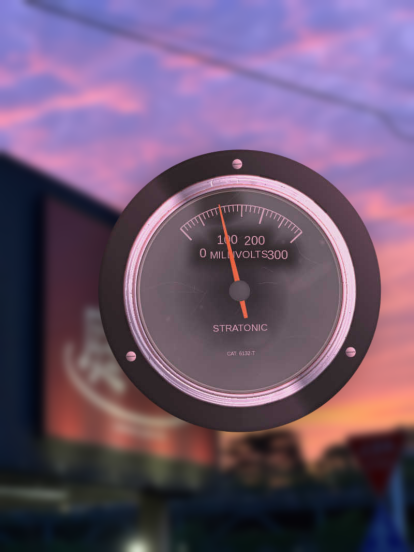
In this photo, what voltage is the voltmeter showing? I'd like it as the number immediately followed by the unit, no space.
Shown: 100mV
